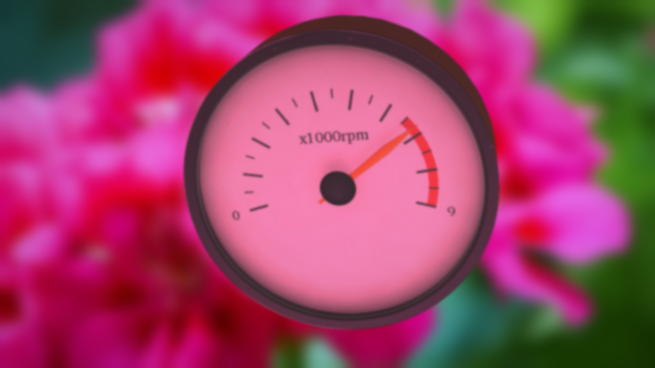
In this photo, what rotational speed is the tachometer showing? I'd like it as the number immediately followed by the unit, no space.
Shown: 6750rpm
